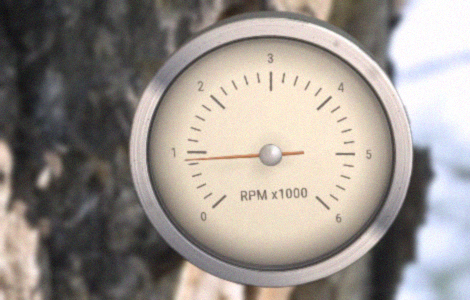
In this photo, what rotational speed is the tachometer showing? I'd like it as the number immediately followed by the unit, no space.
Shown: 900rpm
